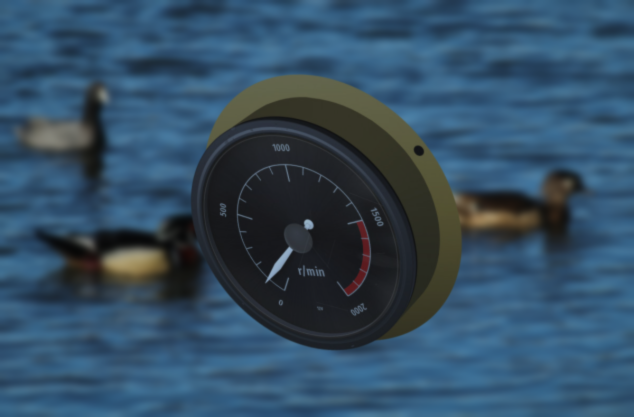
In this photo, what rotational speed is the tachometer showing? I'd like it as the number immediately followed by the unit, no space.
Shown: 100rpm
